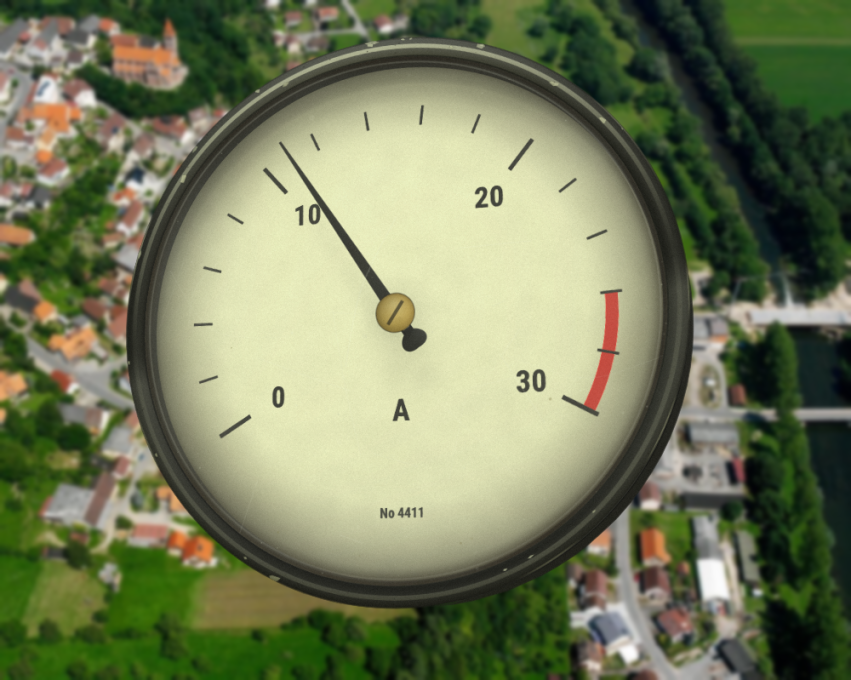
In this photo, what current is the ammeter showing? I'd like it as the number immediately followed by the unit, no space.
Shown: 11A
